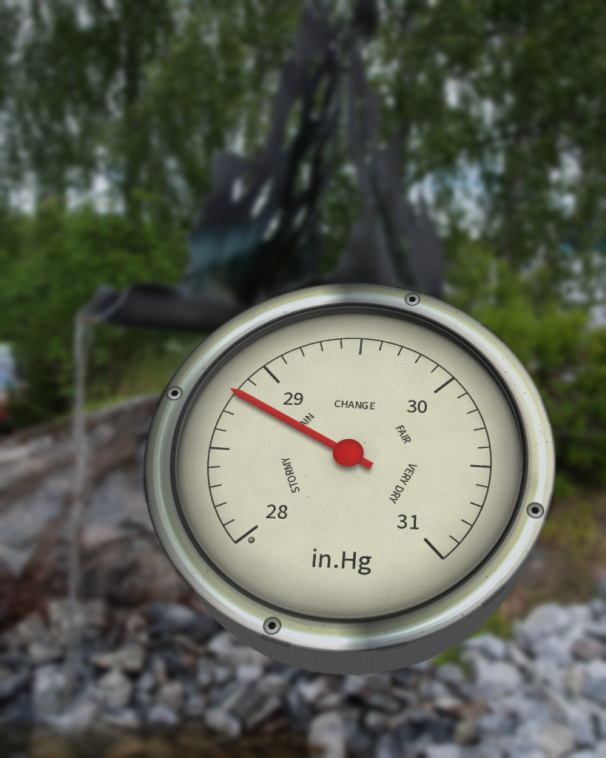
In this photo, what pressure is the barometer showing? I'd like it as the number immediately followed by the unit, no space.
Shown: 28.8inHg
